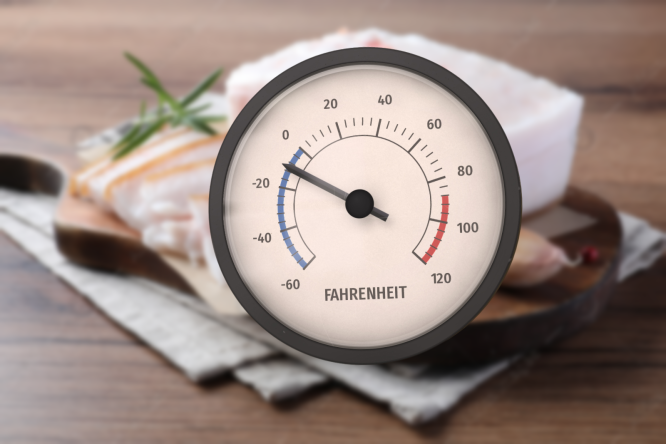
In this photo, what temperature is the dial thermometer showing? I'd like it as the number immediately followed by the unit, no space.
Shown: -10°F
